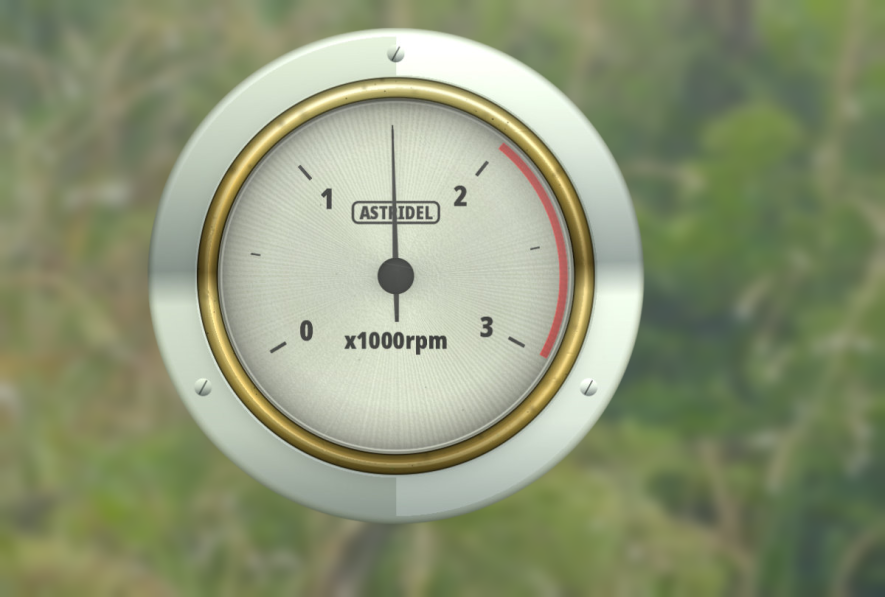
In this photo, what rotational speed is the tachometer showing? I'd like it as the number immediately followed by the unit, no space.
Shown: 1500rpm
